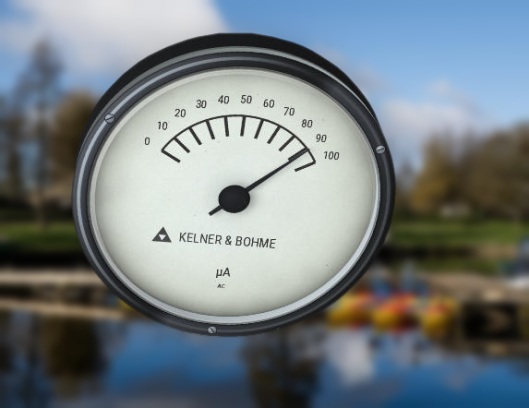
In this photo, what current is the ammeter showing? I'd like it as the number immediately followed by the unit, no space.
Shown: 90µA
